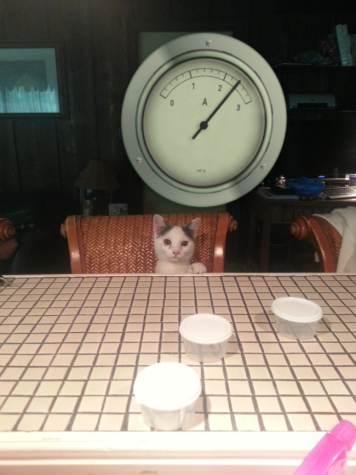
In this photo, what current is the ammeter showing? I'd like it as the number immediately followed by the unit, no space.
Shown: 2.4A
